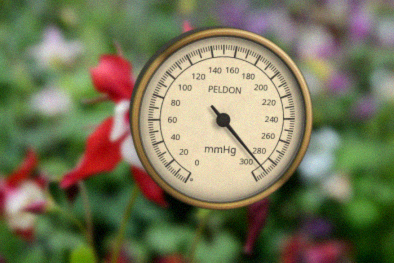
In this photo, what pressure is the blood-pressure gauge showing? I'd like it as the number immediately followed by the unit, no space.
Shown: 290mmHg
